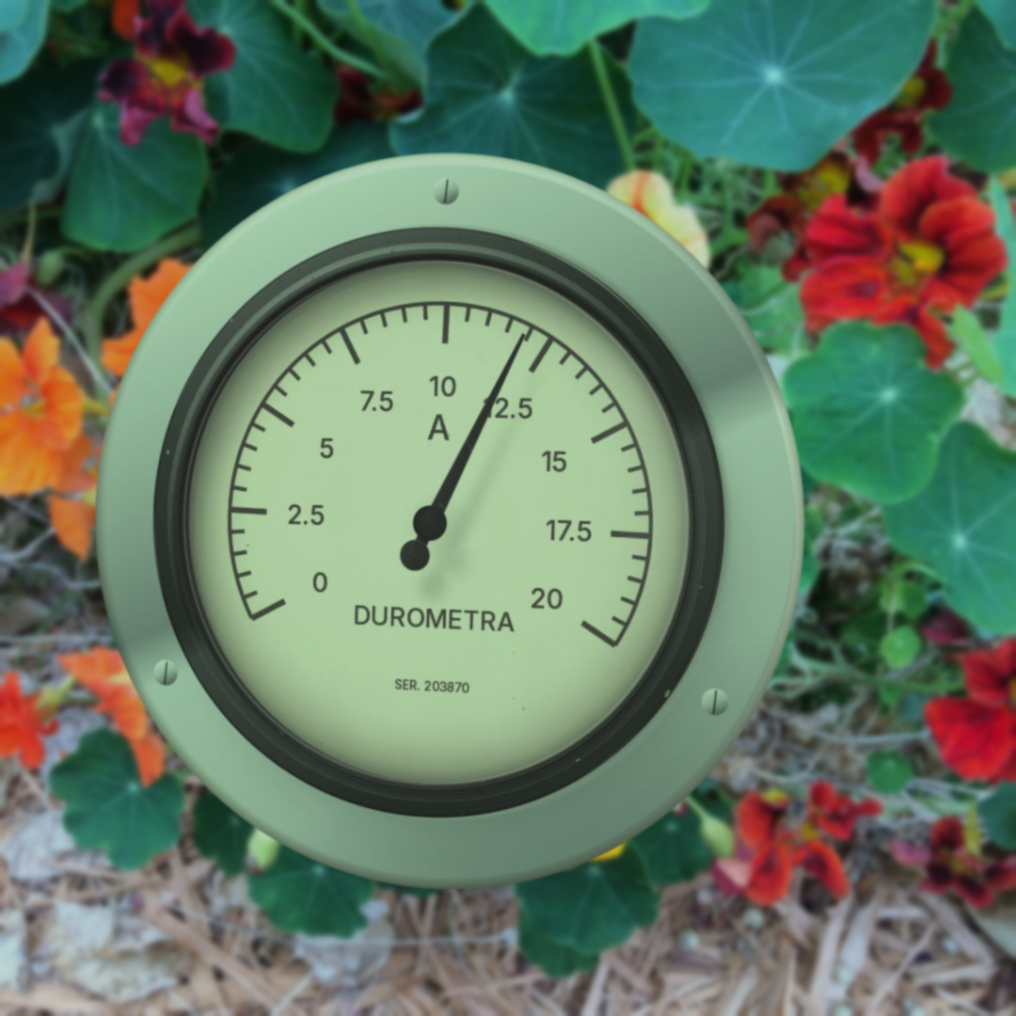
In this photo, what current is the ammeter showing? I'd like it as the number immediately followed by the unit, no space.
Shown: 12A
